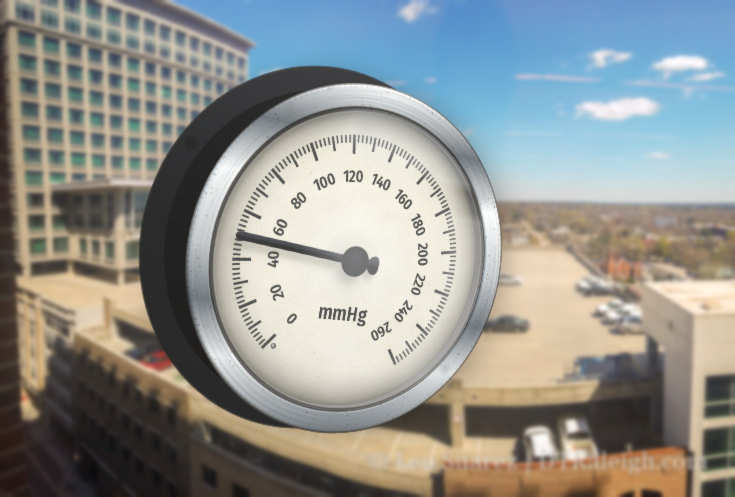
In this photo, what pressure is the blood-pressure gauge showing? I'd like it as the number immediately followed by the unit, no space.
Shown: 50mmHg
